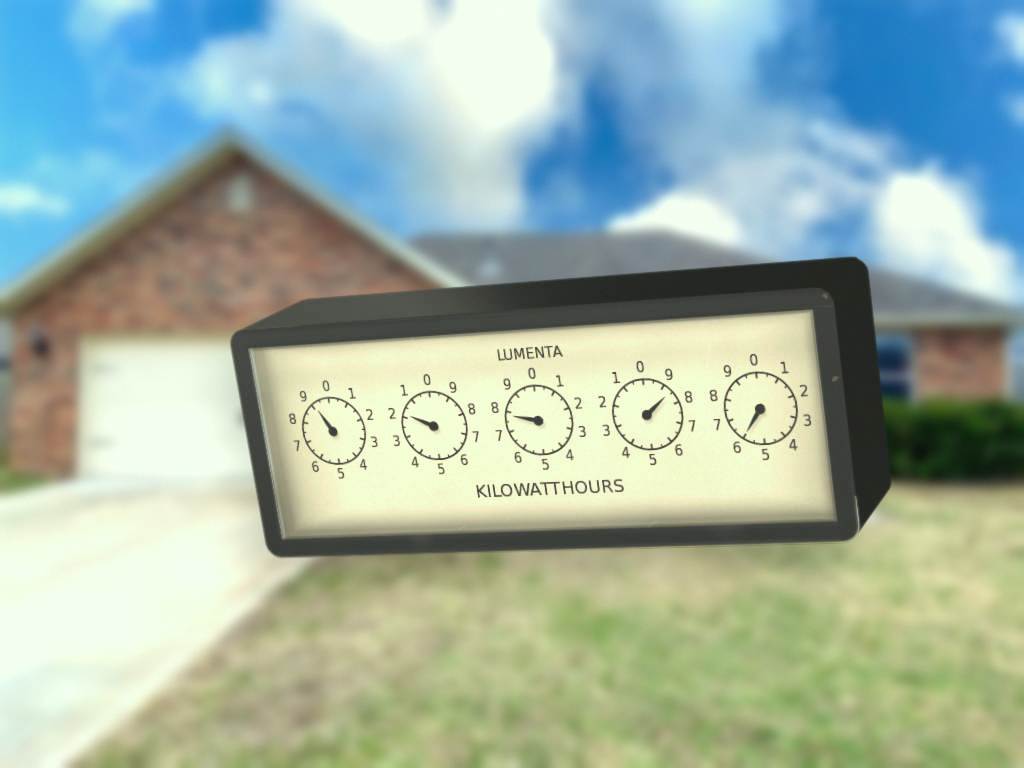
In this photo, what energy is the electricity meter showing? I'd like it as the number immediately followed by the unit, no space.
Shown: 91786kWh
